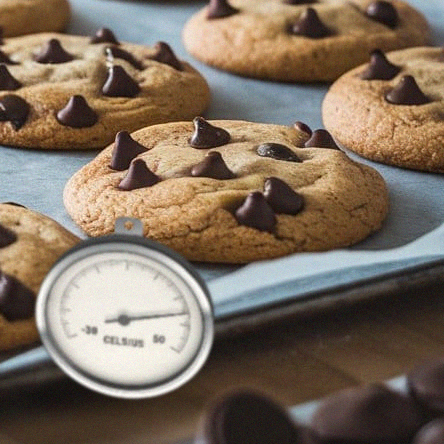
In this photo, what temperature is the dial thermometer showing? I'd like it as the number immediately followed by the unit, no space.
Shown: 35°C
